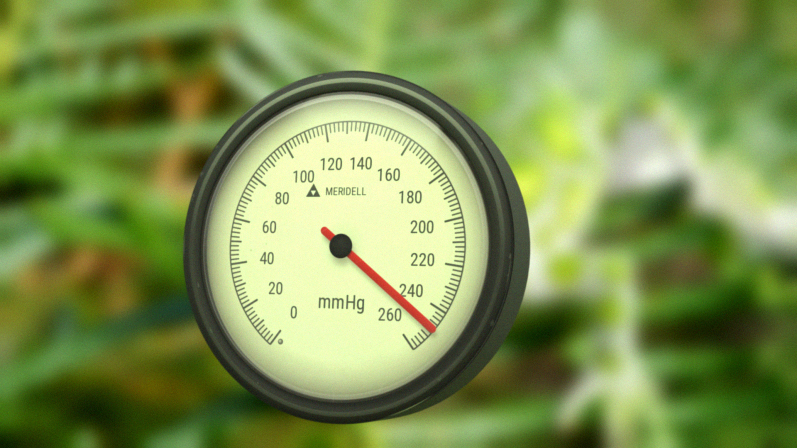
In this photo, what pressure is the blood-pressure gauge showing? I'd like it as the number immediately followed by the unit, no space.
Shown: 248mmHg
